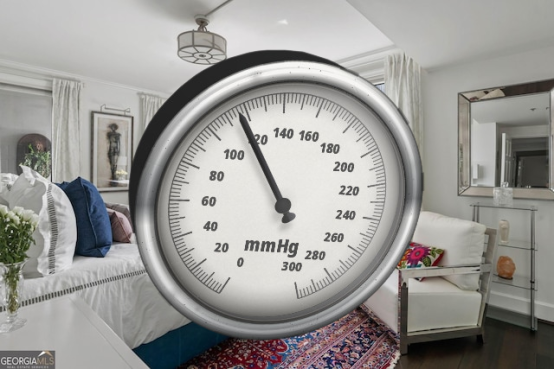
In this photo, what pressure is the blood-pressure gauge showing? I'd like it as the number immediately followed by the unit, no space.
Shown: 116mmHg
